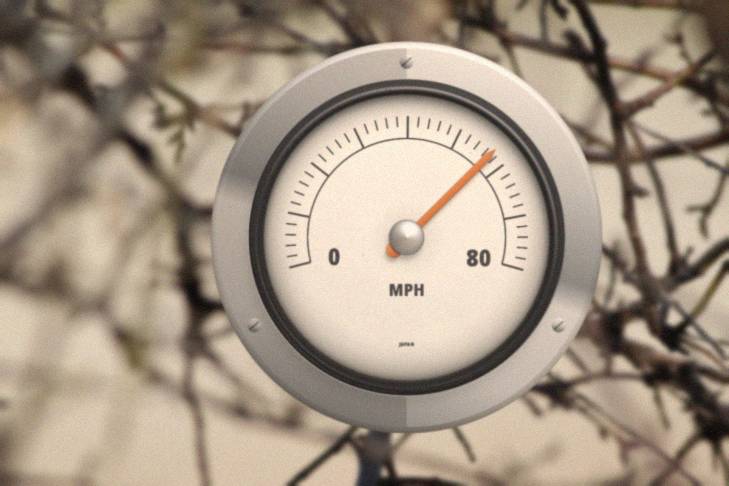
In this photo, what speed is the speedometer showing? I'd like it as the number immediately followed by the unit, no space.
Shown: 57mph
